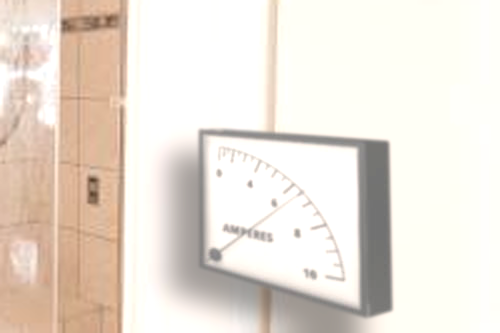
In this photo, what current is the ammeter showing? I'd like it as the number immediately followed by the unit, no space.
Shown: 6.5A
